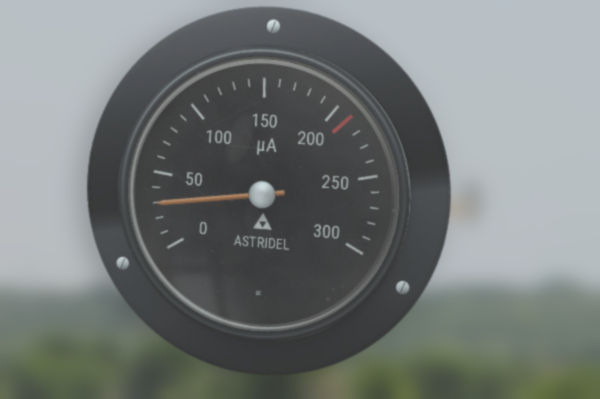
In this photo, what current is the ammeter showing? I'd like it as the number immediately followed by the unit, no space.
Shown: 30µA
